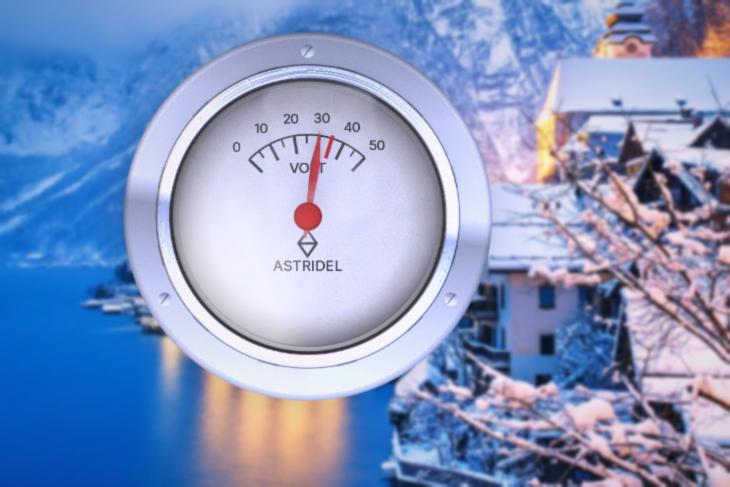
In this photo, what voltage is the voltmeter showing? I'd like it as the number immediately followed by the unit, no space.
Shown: 30V
